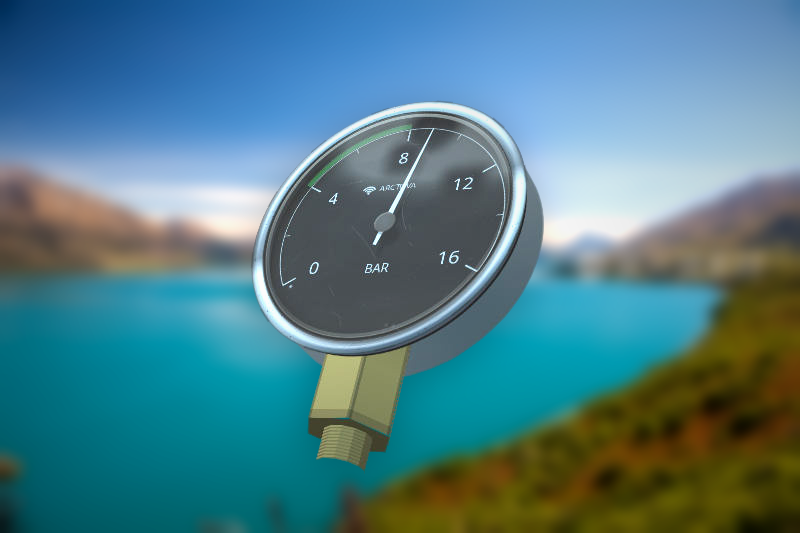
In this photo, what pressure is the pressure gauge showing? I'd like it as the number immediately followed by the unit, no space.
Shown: 9bar
